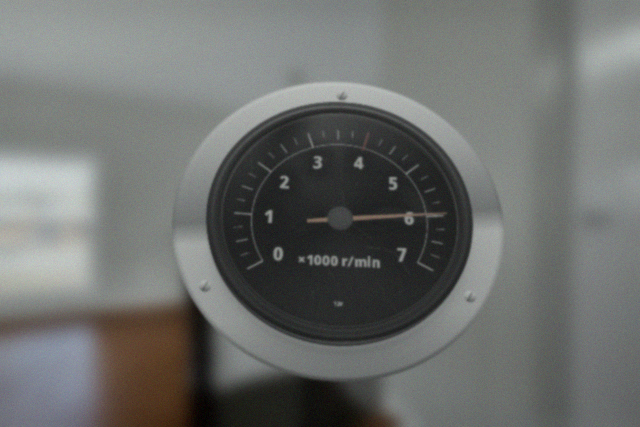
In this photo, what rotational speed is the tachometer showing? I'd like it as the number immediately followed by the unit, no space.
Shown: 6000rpm
